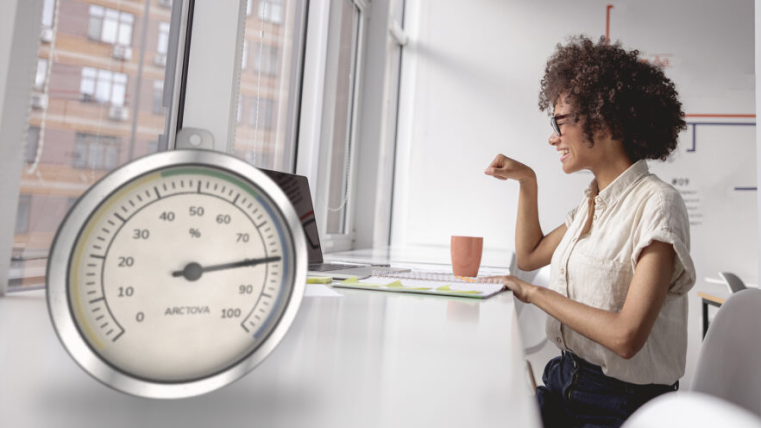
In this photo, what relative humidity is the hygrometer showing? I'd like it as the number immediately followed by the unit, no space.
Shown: 80%
